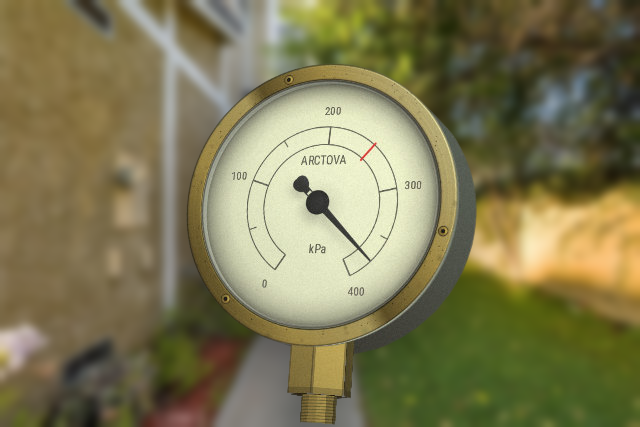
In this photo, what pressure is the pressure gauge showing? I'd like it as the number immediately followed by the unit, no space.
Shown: 375kPa
